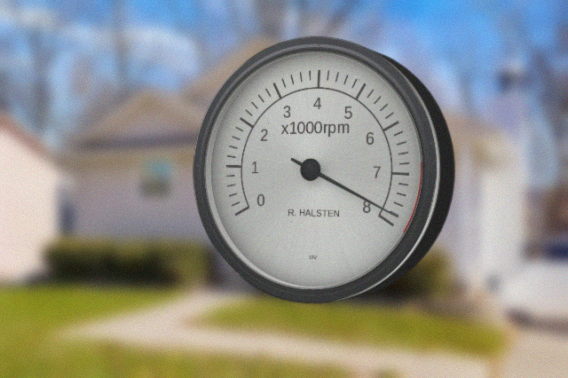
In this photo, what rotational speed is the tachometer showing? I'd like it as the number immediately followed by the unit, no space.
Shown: 7800rpm
